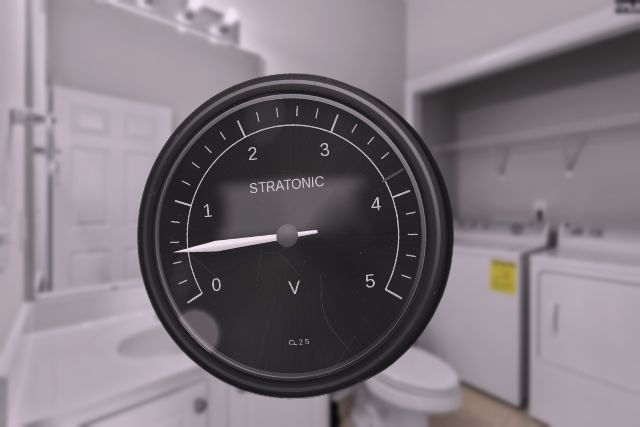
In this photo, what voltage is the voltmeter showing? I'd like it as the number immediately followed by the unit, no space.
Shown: 0.5V
